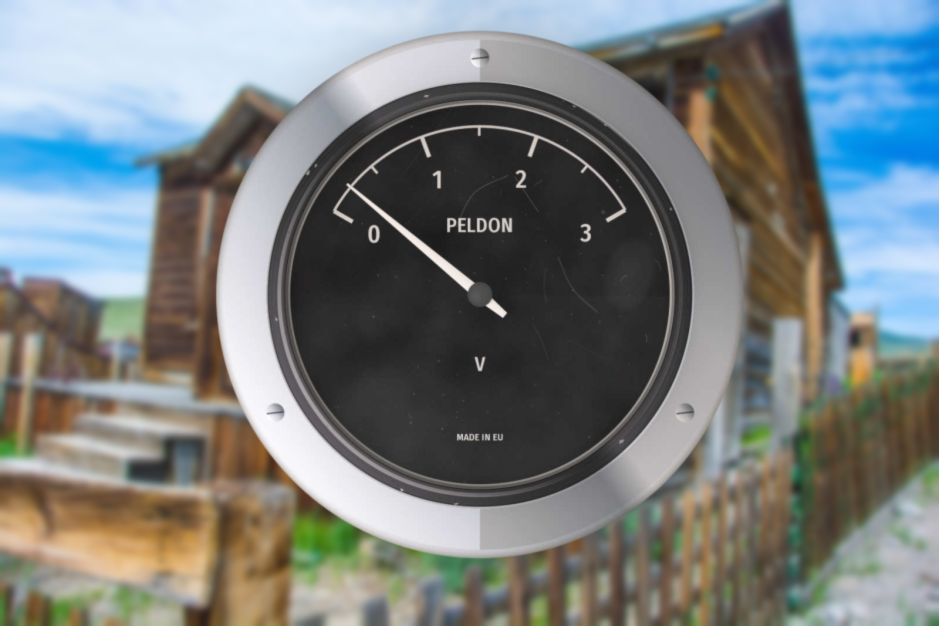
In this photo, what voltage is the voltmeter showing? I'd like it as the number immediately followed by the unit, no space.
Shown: 0.25V
